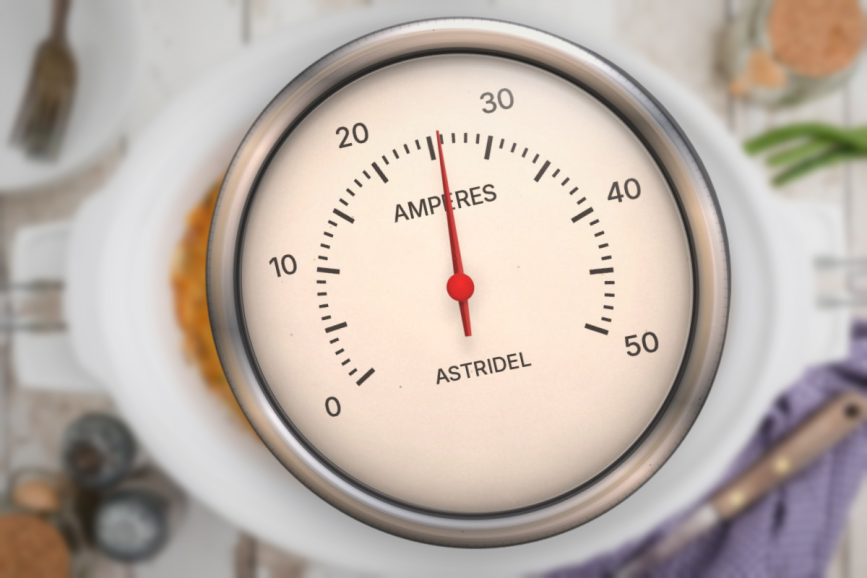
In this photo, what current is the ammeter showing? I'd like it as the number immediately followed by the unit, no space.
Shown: 26A
